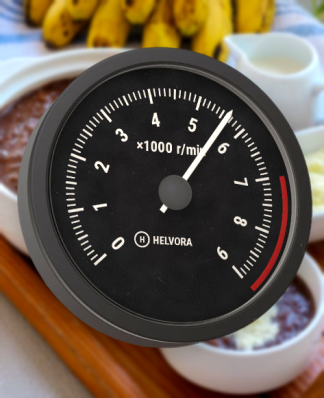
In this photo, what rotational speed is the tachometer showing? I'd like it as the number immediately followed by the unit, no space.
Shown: 5600rpm
